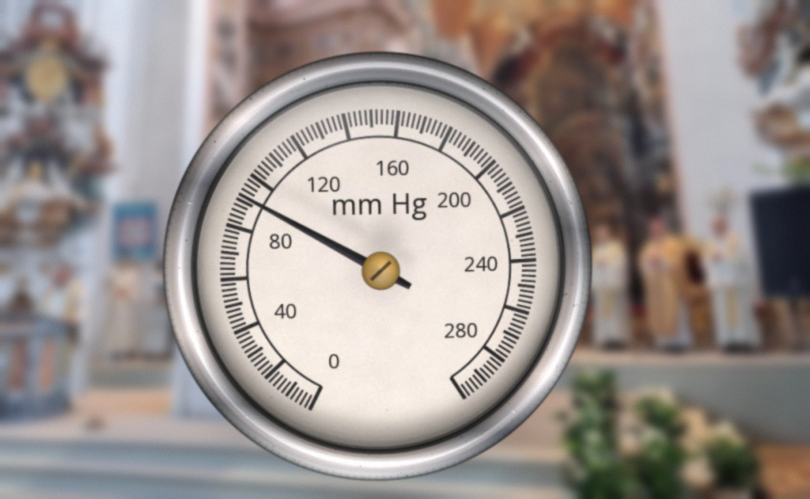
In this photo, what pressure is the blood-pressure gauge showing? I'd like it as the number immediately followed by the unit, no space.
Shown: 92mmHg
